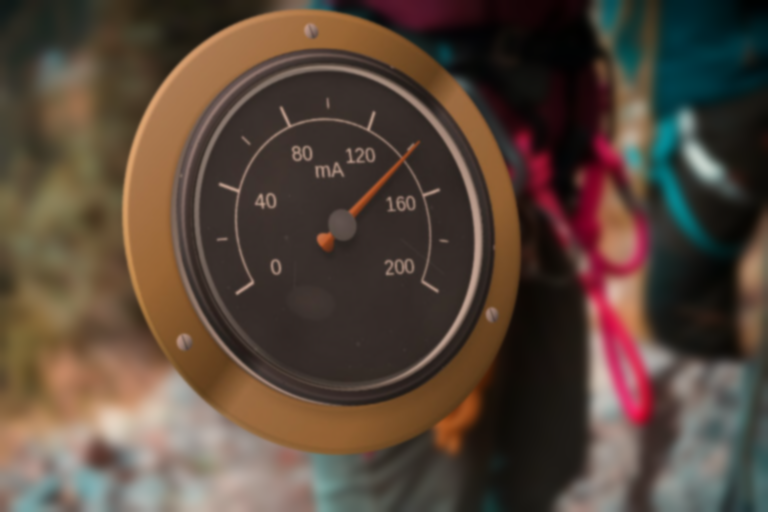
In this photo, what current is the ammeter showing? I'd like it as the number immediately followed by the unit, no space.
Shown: 140mA
